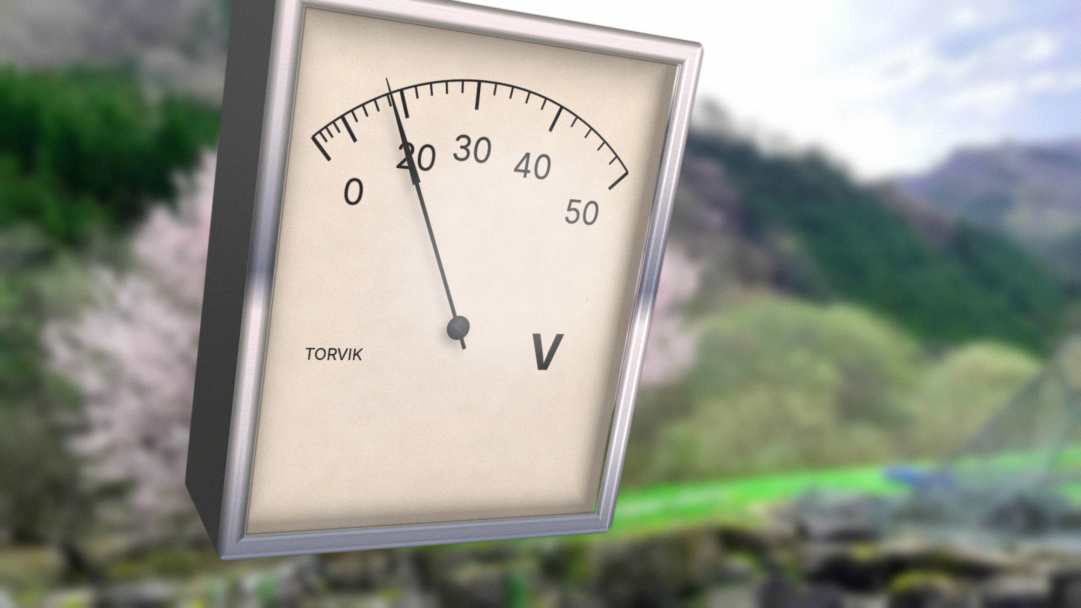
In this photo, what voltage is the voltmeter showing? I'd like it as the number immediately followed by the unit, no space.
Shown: 18V
